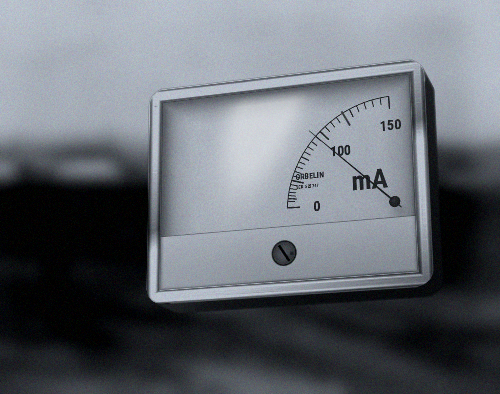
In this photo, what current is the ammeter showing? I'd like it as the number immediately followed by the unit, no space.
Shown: 95mA
